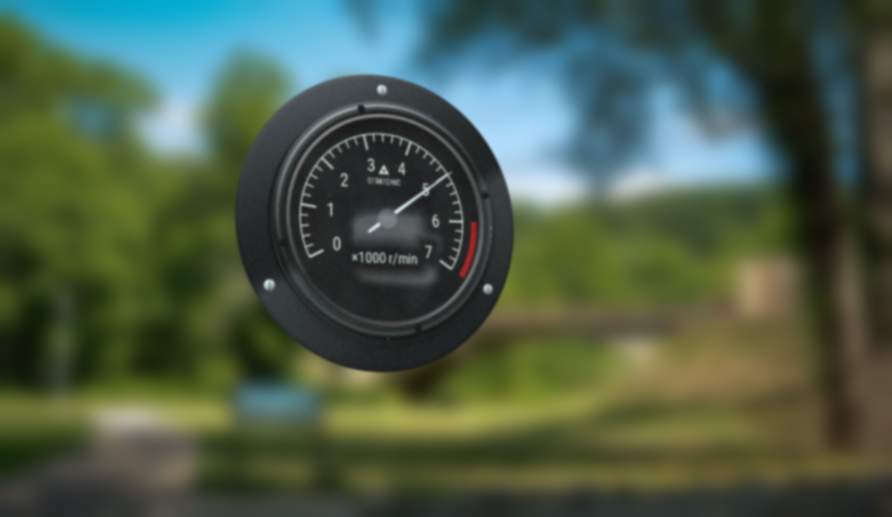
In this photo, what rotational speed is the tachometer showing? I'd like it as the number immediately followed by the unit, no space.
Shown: 5000rpm
